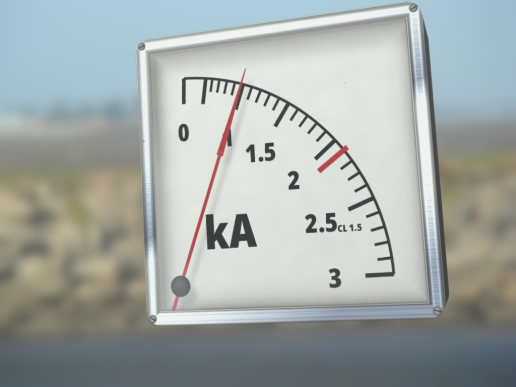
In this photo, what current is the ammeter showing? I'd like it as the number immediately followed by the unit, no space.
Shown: 1kA
